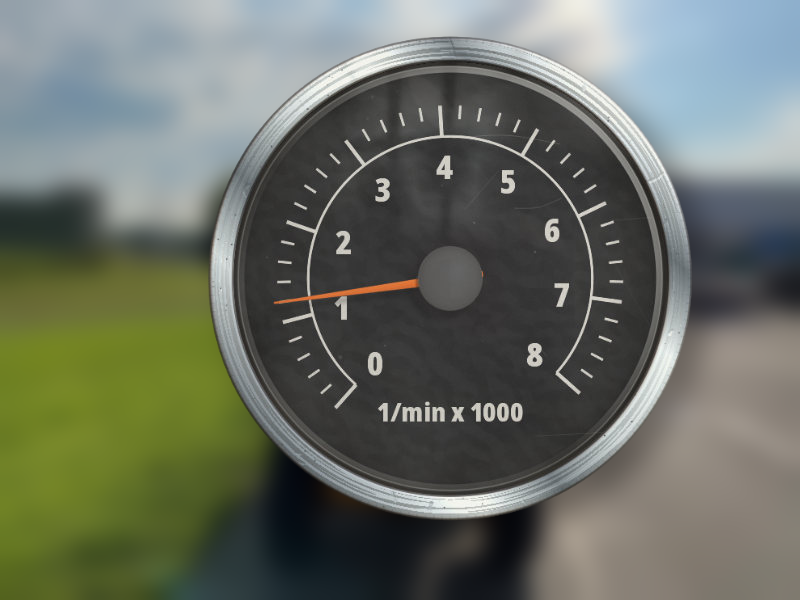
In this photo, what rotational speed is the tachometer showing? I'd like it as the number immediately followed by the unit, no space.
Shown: 1200rpm
